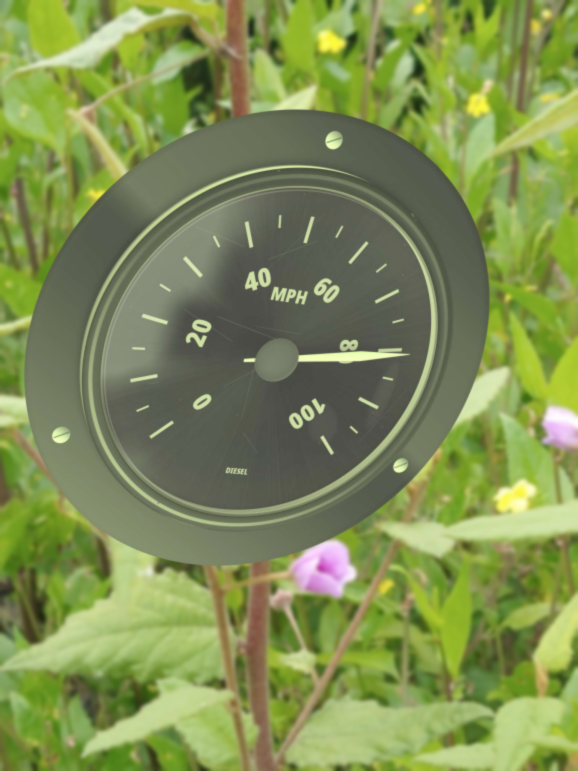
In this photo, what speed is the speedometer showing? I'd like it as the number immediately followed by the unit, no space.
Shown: 80mph
